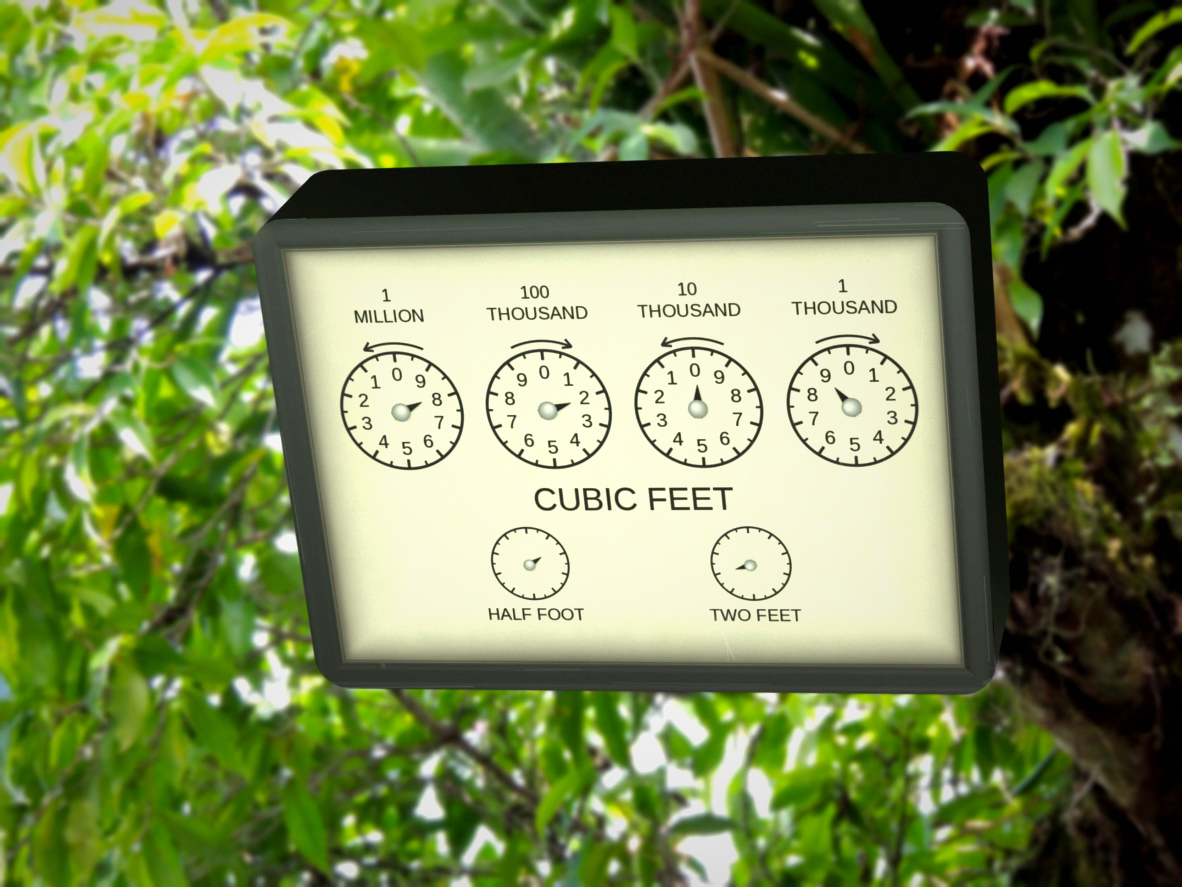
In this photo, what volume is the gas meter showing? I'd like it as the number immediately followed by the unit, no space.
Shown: 819900ft³
